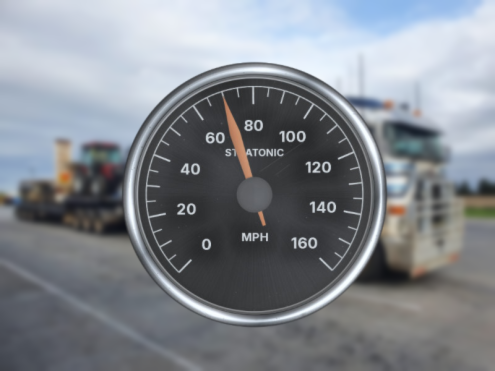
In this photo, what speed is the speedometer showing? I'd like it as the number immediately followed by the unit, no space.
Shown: 70mph
